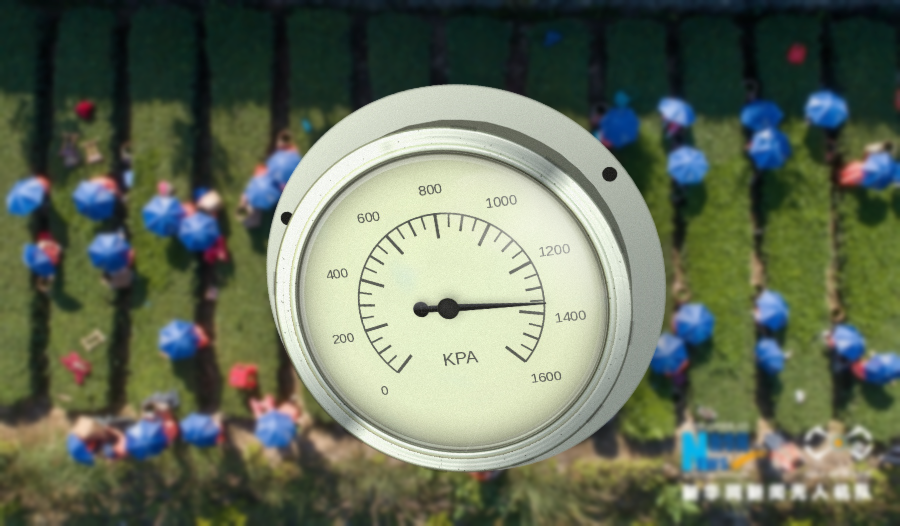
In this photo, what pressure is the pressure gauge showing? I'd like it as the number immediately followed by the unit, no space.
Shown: 1350kPa
